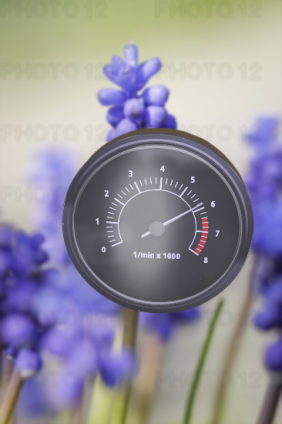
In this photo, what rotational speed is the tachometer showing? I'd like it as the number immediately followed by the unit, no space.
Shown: 5800rpm
